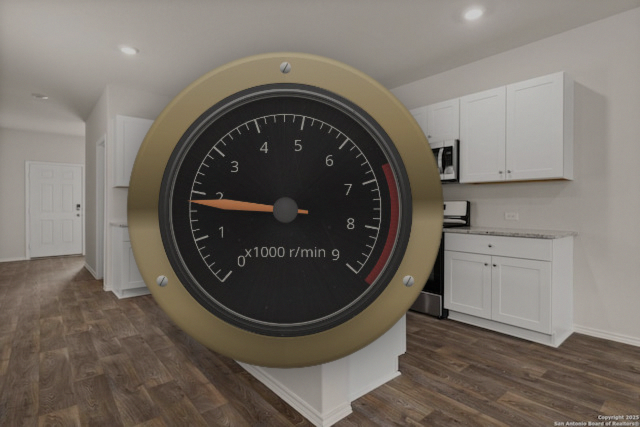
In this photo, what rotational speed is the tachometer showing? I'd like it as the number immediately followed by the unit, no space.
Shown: 1800rpm
